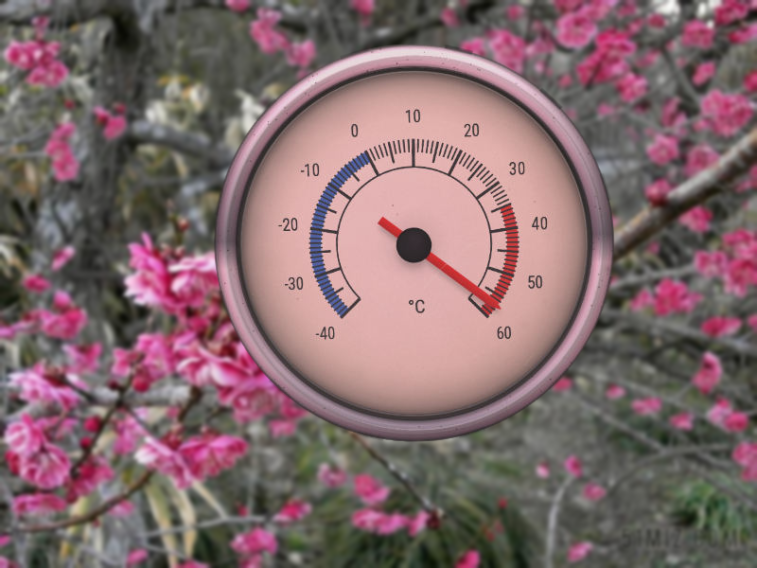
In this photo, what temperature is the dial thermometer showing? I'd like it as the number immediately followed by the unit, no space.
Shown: 57°C
